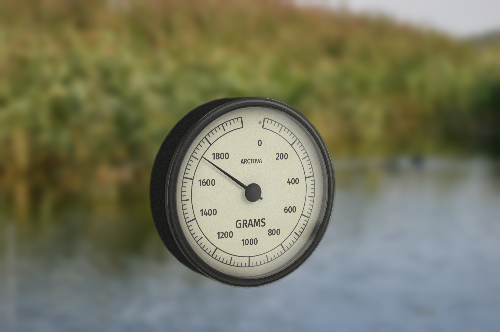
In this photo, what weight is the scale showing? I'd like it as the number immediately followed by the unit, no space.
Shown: 1720g
